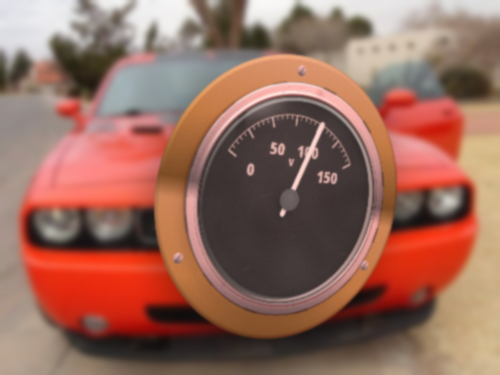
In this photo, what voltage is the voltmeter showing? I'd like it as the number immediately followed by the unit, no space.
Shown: 100V
